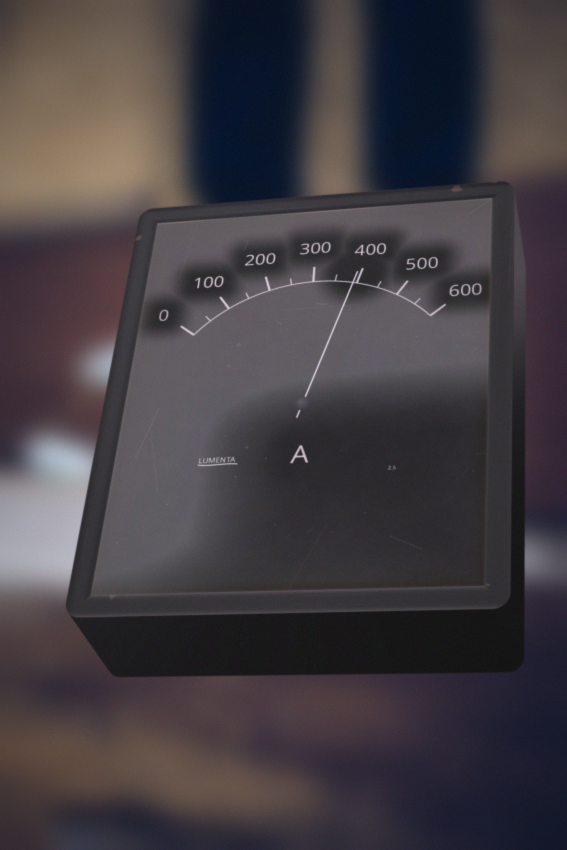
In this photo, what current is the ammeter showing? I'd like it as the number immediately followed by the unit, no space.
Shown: 400A
